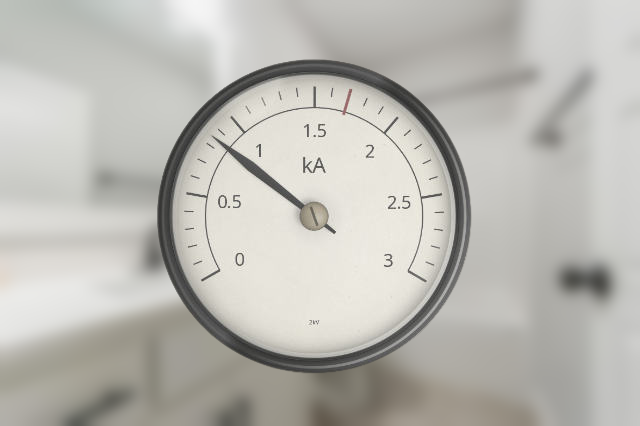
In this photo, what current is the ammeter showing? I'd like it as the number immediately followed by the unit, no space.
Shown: 0.85kA
